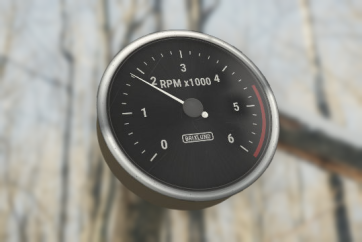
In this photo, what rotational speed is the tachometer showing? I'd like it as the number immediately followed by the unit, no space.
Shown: 1800rpm
